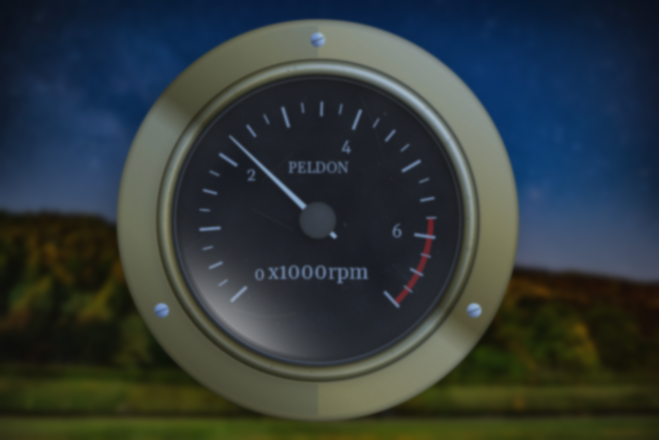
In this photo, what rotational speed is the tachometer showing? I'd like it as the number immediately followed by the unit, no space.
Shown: 2250rpm
